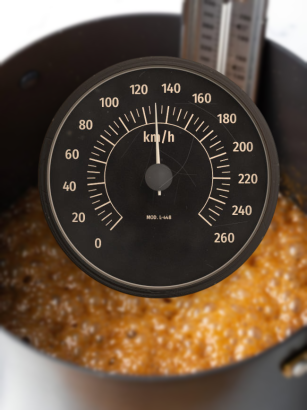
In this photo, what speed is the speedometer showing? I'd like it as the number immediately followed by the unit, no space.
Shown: 130km/h
